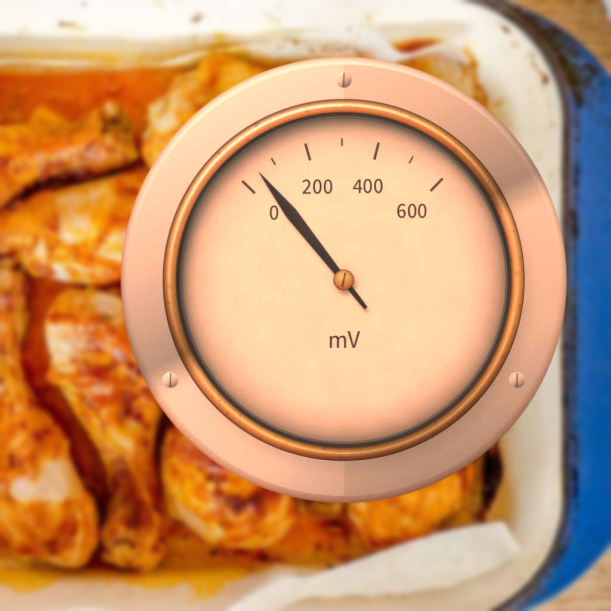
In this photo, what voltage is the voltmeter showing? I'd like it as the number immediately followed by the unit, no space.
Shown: 50mV
